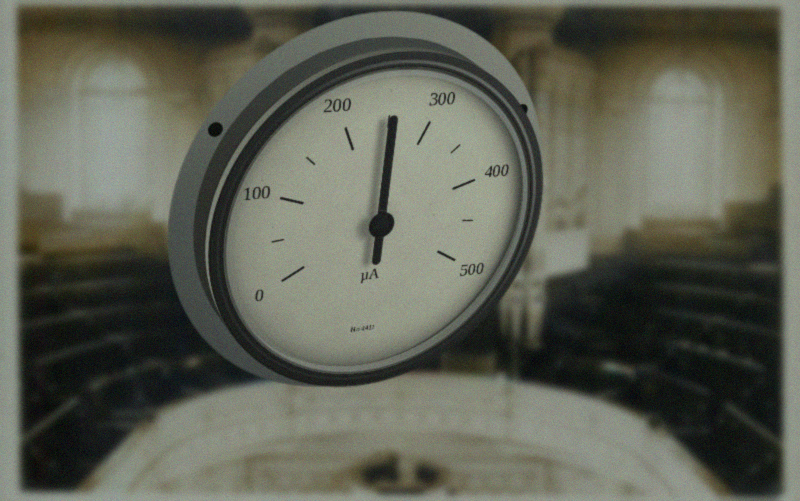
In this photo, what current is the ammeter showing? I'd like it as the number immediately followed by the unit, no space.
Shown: 250µA
